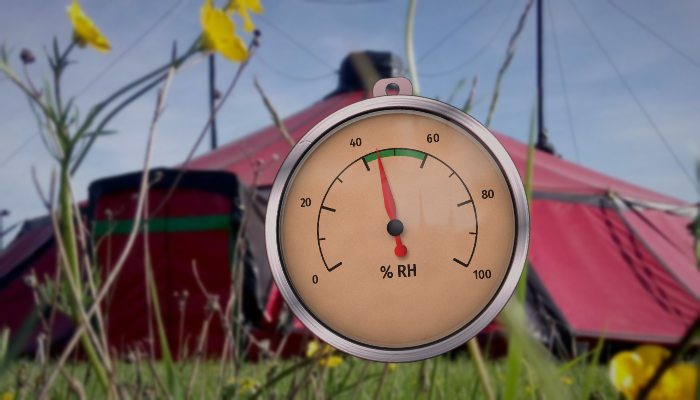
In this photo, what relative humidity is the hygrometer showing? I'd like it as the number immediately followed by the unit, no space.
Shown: 45%
